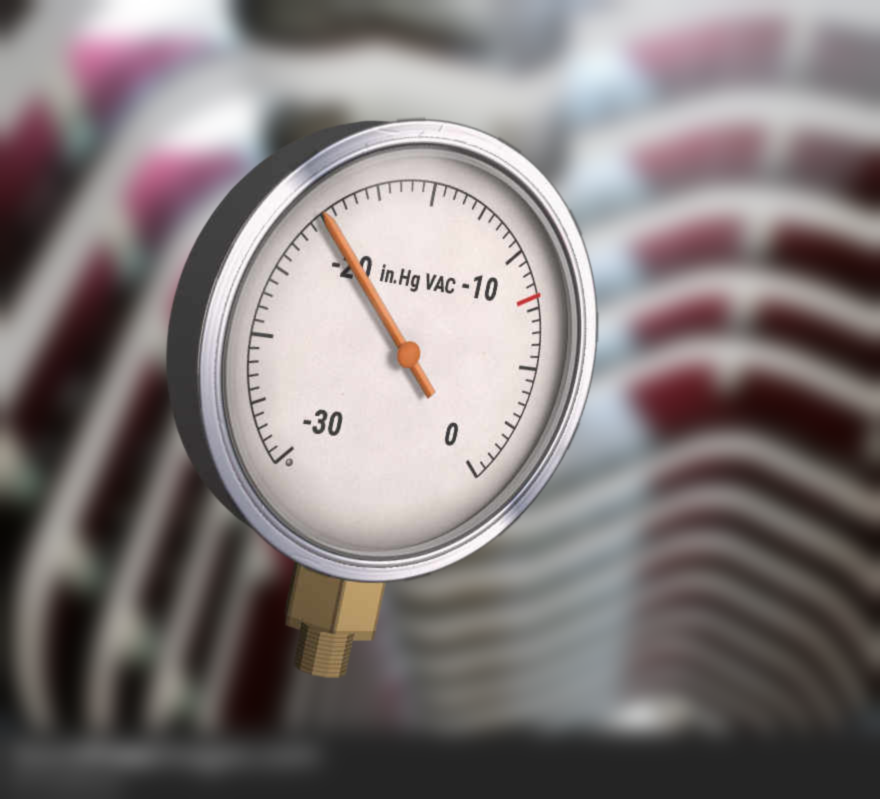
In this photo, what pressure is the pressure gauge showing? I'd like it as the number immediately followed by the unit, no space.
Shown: -20inHg
